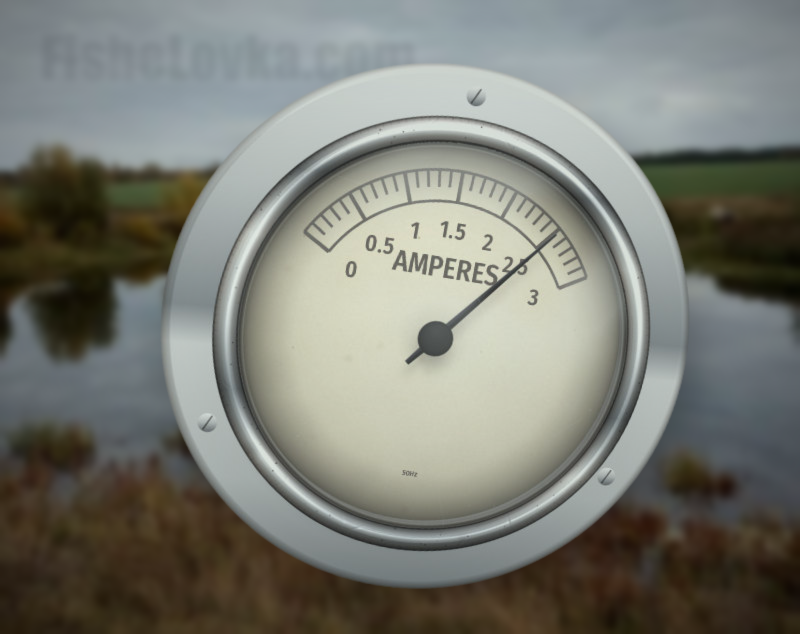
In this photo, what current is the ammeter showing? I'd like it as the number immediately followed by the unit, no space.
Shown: 2.5A
